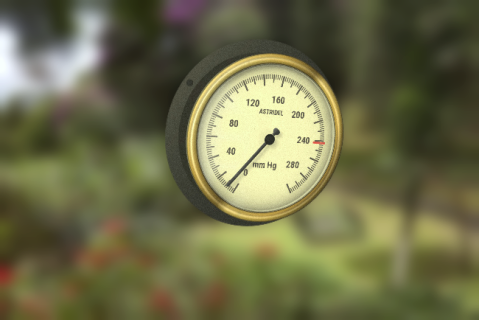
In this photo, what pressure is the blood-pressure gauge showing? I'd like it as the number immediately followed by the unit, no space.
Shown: 10mmHg
